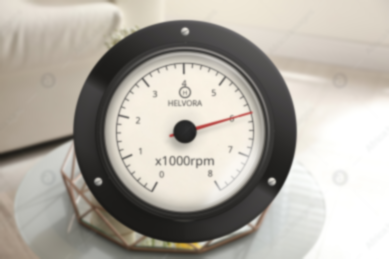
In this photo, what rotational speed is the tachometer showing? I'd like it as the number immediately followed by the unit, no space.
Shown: 6000rpm
